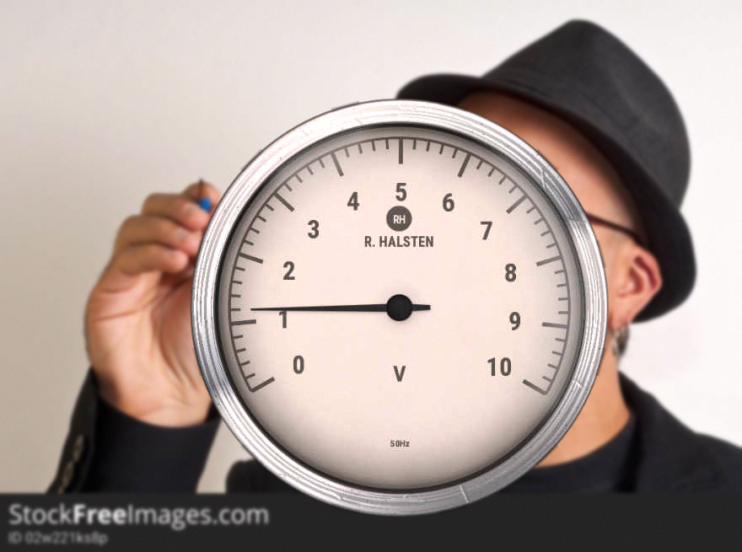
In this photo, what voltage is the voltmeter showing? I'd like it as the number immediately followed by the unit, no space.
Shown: 1.2V
